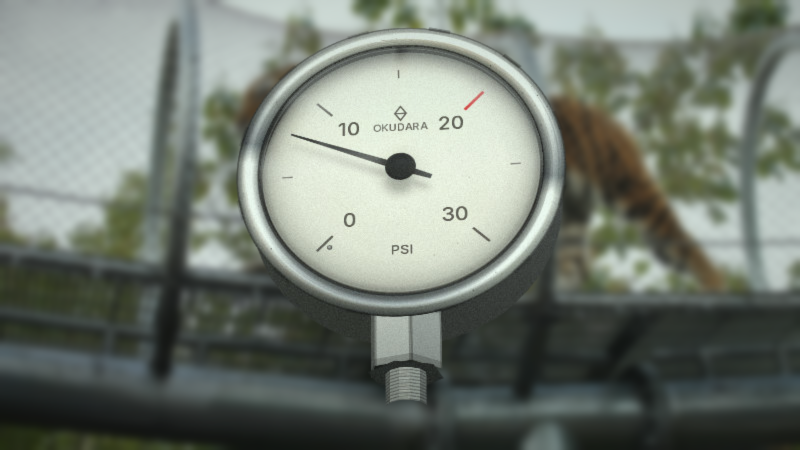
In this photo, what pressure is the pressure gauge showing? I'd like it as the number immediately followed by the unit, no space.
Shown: 7.5psi
